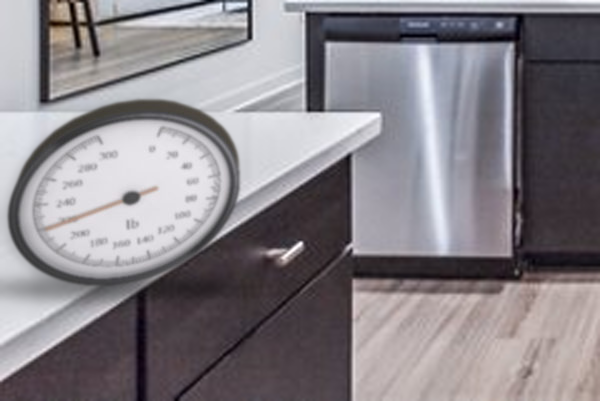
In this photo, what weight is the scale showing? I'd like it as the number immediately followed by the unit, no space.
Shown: 220lb
